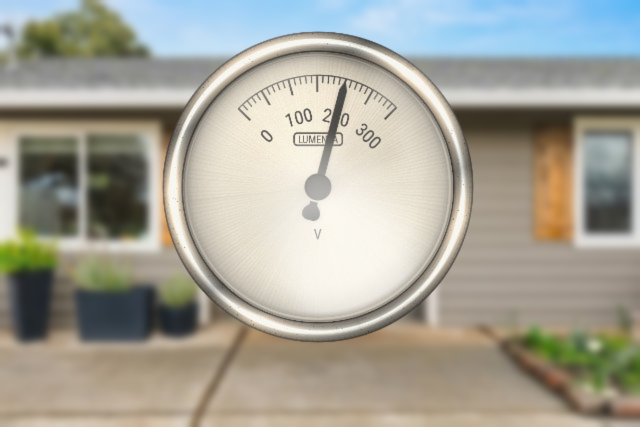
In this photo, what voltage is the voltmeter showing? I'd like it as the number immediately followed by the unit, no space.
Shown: 200V
